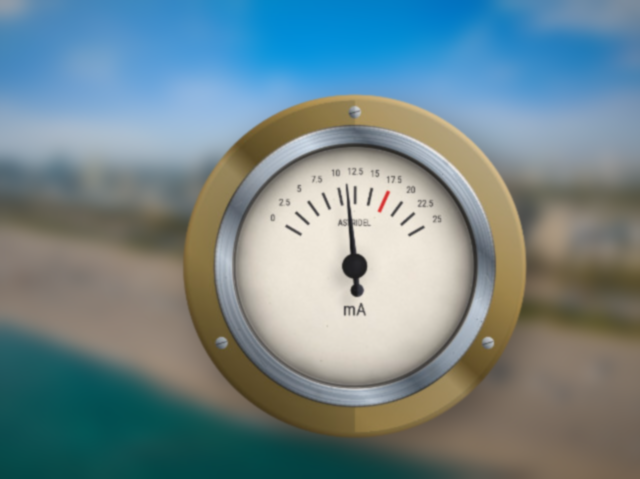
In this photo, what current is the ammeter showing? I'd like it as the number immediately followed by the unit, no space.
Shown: 11.25mA
